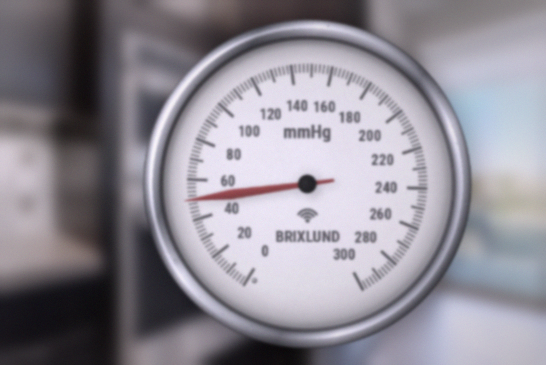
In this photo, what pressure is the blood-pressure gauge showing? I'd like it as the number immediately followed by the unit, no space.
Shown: 50mmHg
